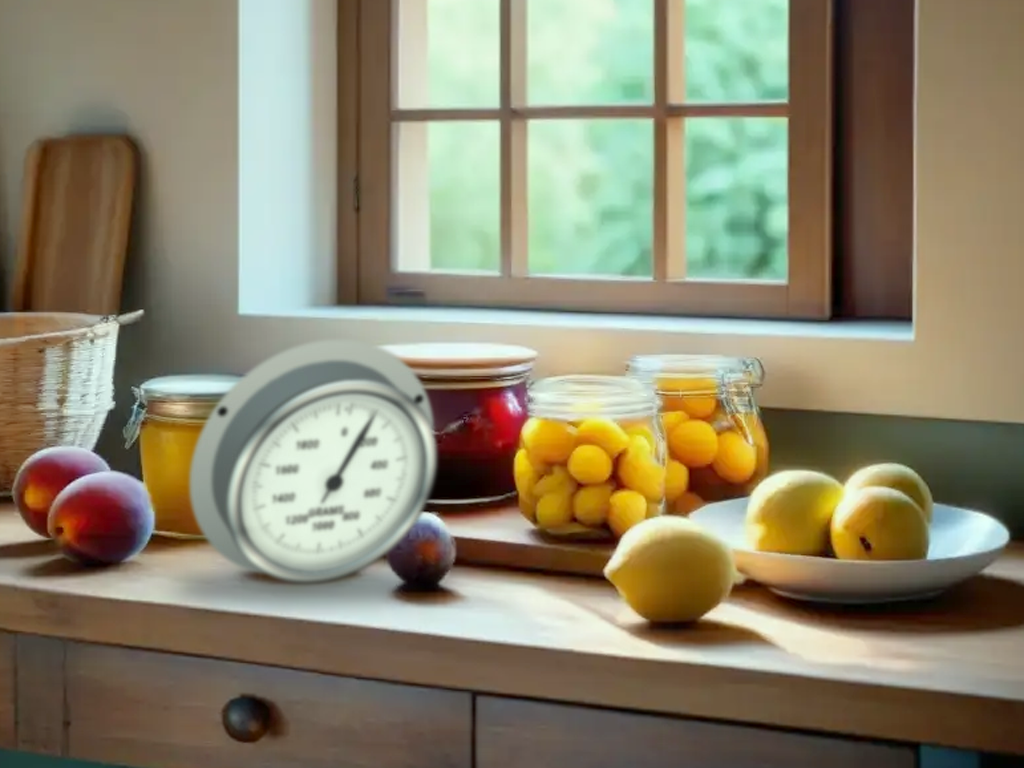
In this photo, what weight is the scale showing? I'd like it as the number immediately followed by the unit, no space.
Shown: 100g
